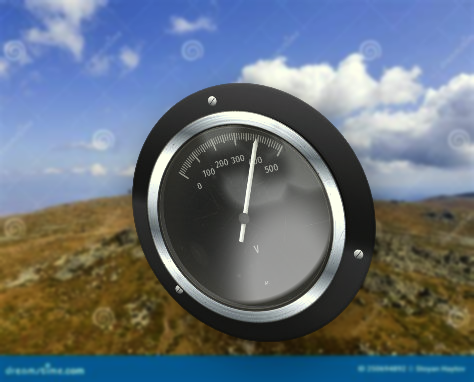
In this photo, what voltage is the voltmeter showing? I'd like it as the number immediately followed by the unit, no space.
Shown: 400V
